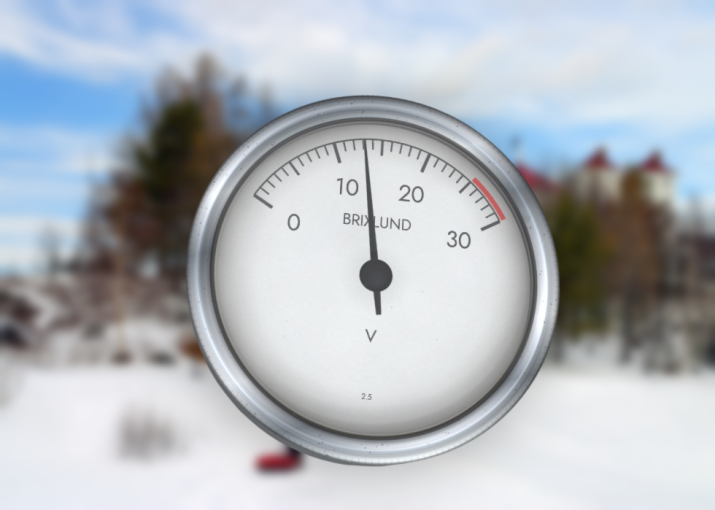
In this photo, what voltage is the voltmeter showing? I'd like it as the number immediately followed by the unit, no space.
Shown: 13V
